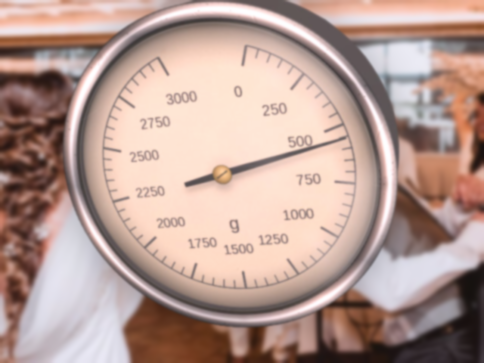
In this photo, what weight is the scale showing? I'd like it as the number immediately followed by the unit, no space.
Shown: 550g
